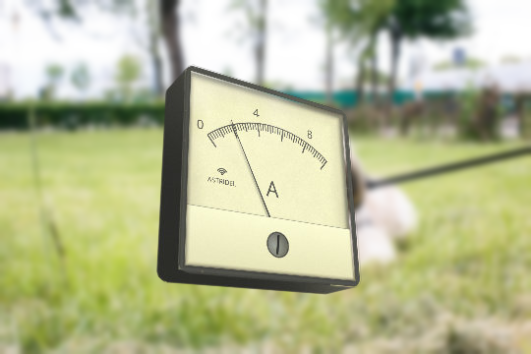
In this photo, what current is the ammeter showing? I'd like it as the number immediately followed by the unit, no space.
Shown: 2A
